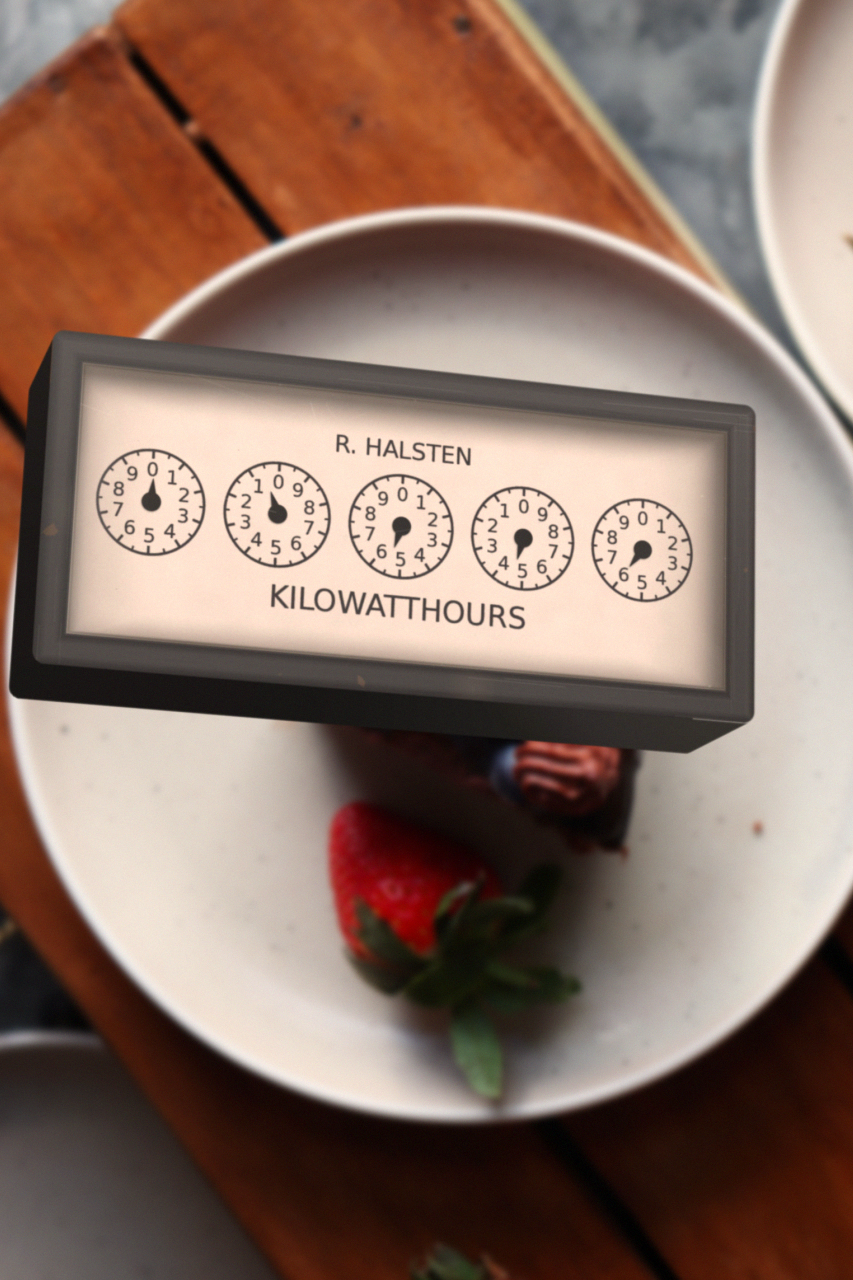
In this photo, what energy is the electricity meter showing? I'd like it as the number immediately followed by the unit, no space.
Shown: 546kWh
